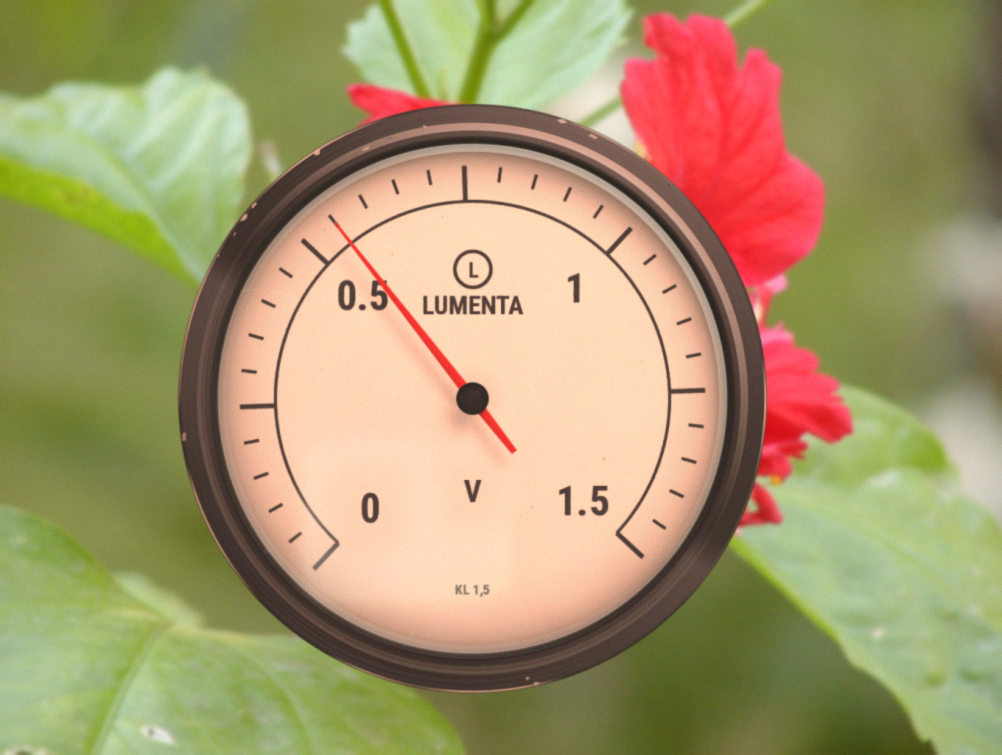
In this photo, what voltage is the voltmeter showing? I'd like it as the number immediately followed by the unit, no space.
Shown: 0.55V
